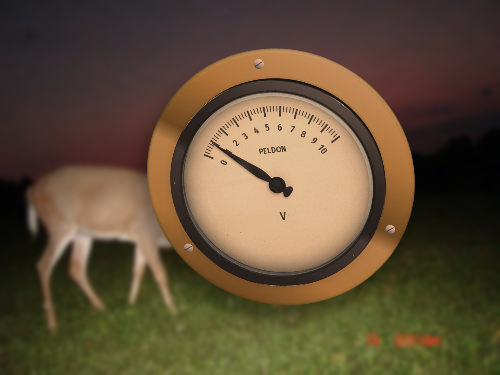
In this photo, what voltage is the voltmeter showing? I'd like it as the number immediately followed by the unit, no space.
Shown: 1V
